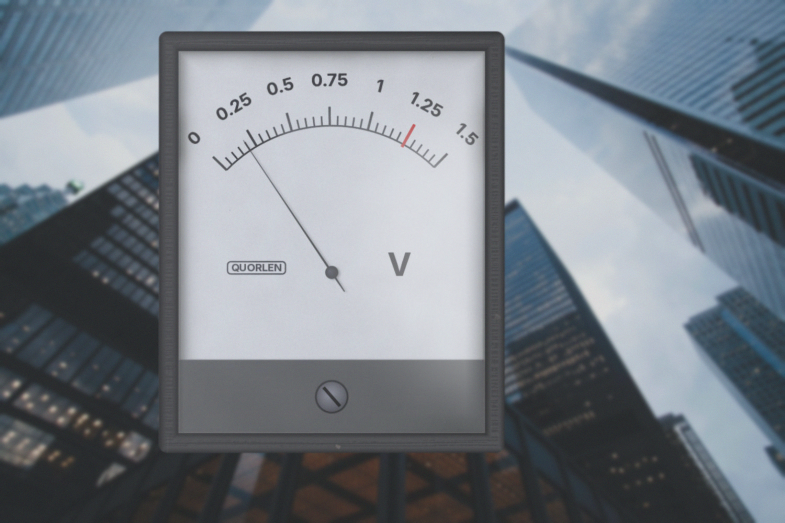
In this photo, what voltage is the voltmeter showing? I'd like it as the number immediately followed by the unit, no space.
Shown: 0.2V
